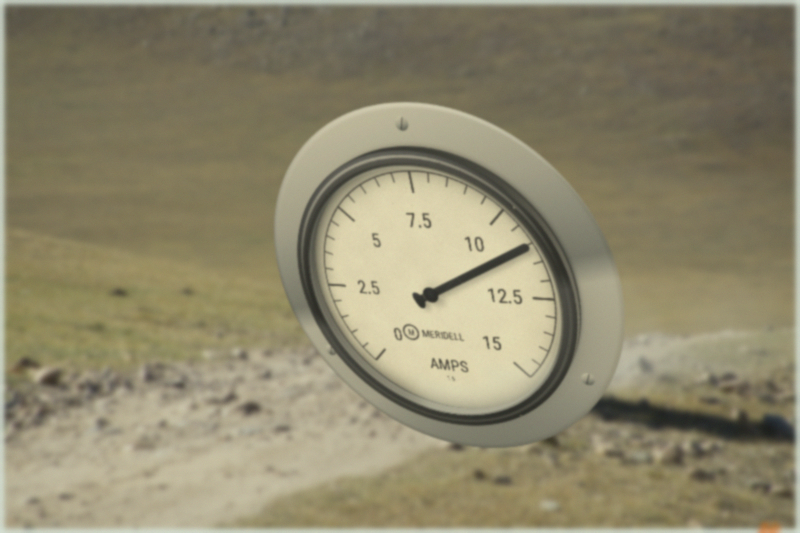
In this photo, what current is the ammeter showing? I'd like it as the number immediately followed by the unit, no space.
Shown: 11A
